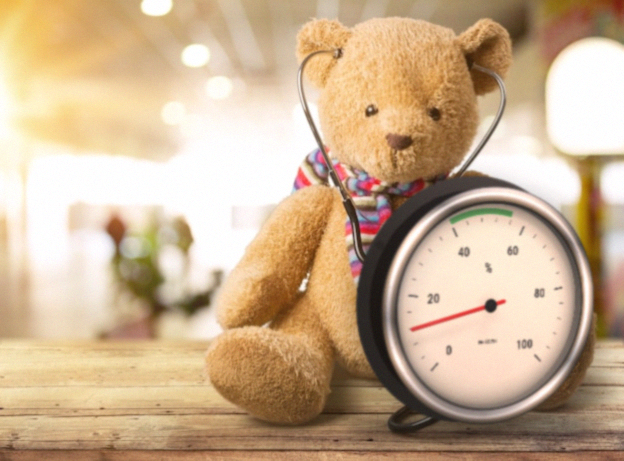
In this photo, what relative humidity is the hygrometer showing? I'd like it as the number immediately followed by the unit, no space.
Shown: 12%
